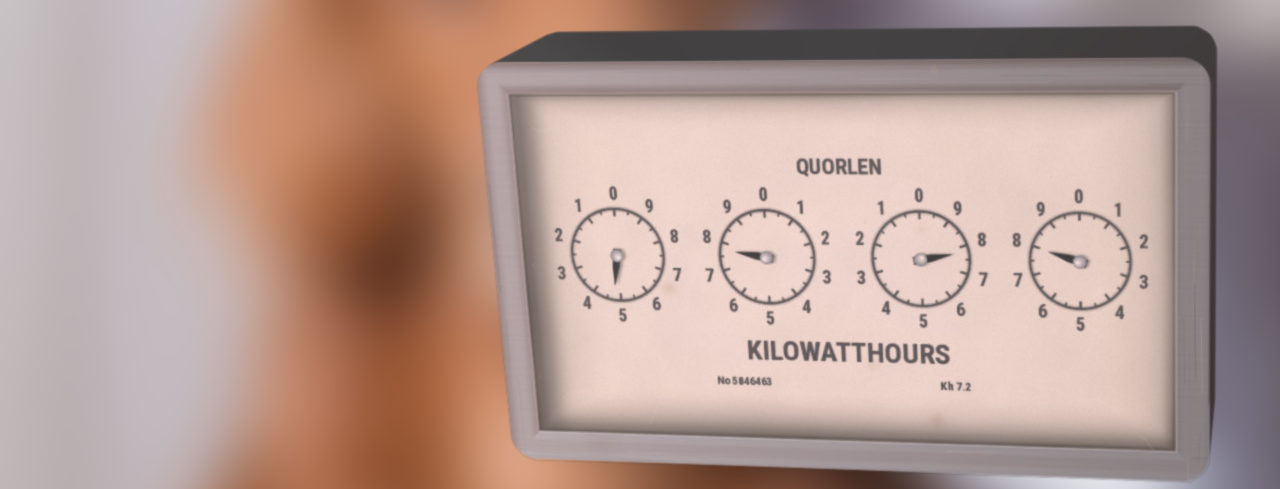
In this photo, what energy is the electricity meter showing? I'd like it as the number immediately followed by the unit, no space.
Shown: 4778kWh
